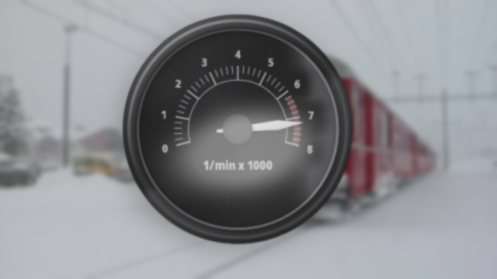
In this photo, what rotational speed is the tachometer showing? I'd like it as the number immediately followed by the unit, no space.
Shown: 7200rpm
